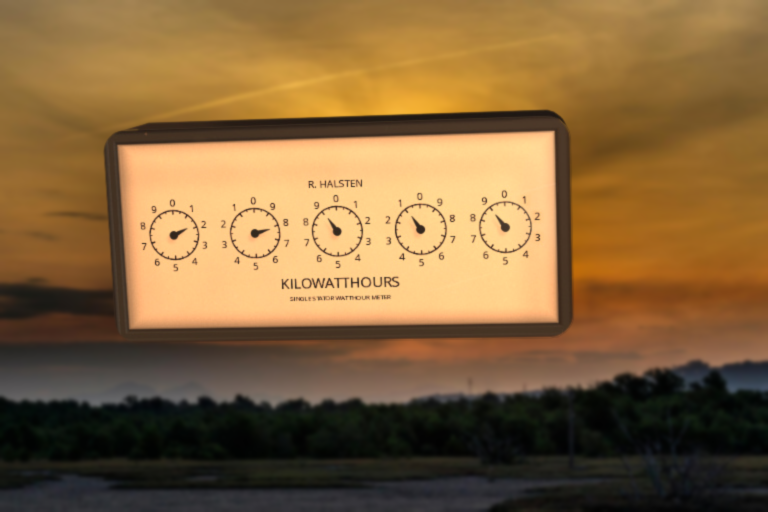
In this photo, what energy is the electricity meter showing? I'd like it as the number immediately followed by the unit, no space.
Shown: 17909kWh
